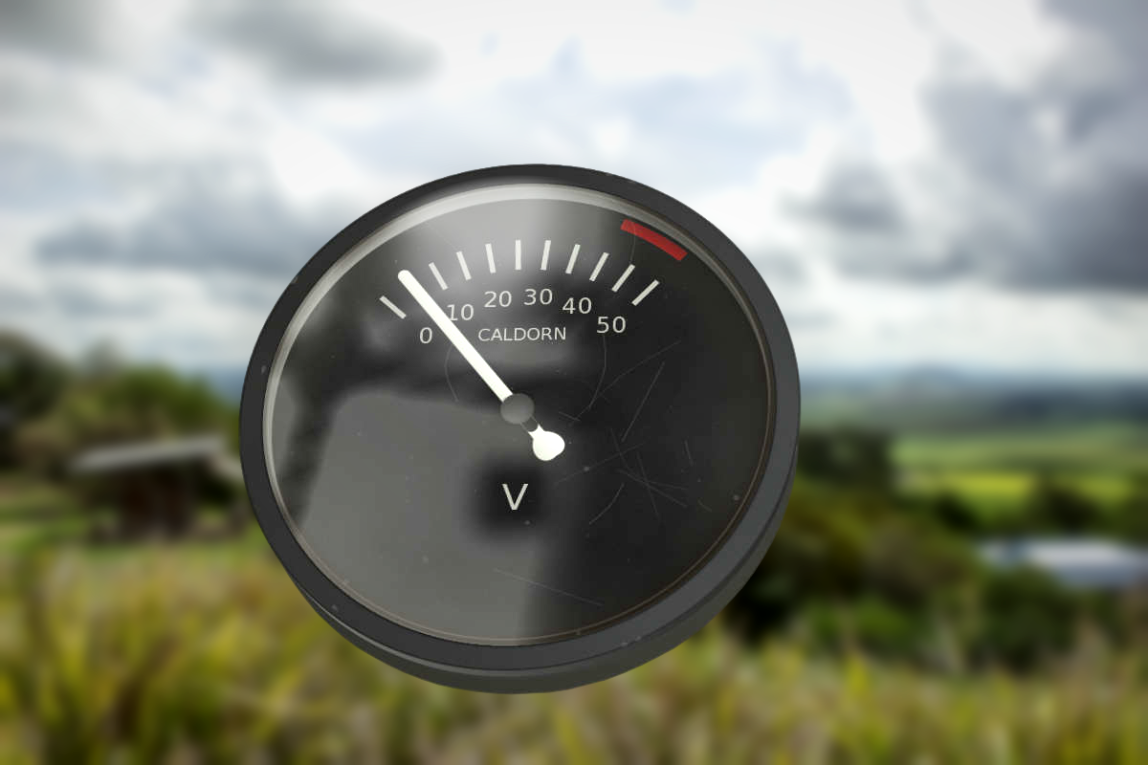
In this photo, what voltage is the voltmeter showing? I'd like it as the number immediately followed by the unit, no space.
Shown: 5V
